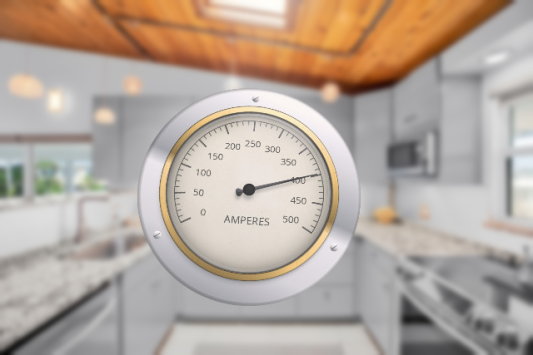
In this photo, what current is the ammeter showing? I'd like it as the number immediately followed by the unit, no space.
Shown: 400A
